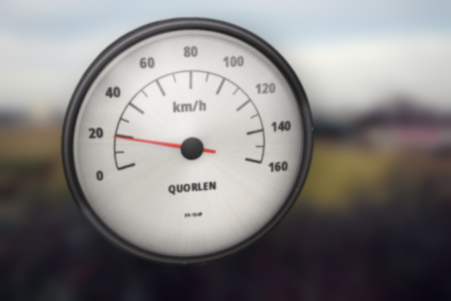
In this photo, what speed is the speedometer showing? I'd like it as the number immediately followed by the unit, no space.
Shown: 20km/h
